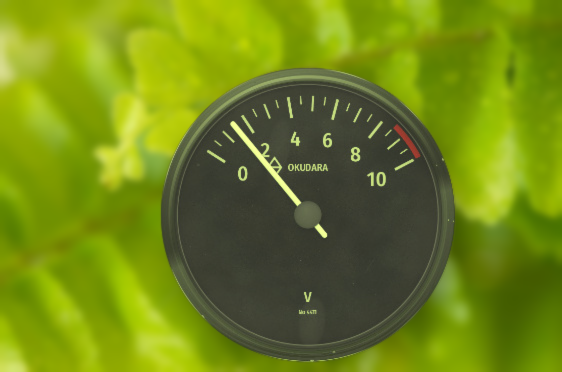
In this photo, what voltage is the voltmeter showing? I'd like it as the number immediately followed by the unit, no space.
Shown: 1.5V
